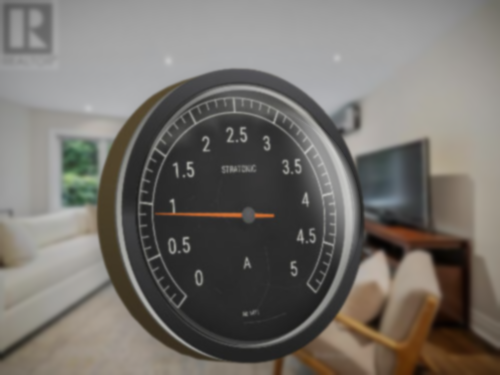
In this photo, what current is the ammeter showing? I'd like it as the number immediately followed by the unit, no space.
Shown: 0.9A
